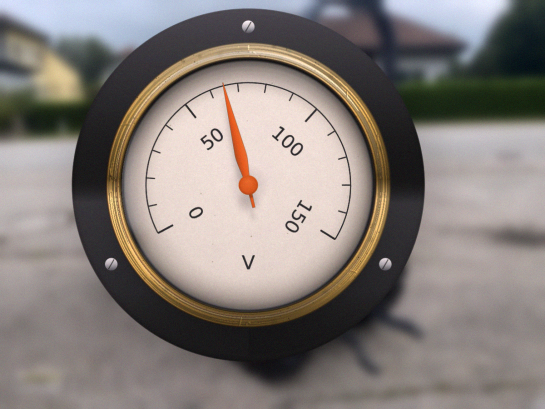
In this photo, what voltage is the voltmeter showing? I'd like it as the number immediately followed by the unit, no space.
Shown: 65V
